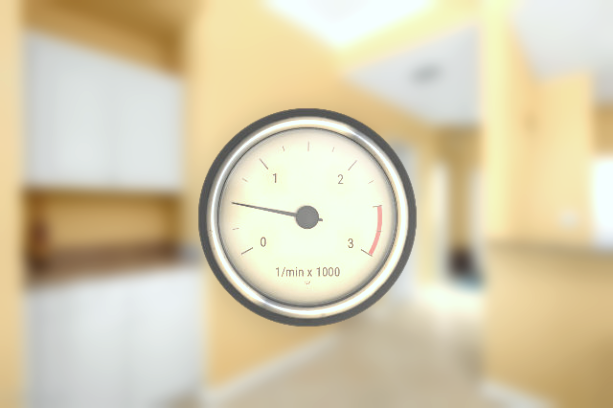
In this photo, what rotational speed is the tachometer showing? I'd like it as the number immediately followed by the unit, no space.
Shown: 500rpm
